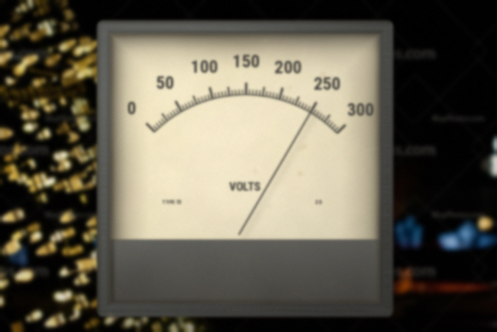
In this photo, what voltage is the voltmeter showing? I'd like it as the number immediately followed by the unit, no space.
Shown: 250V
